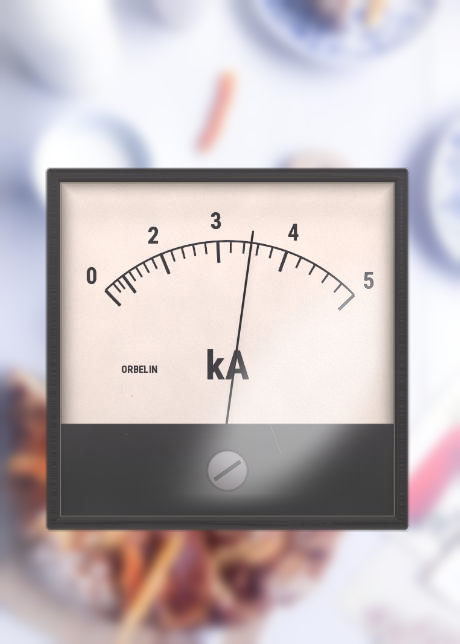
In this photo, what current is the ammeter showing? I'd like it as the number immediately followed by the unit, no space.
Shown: 3.5kA
